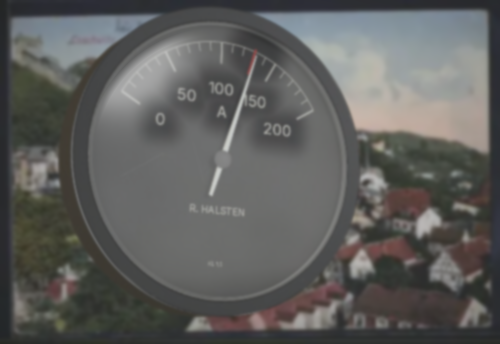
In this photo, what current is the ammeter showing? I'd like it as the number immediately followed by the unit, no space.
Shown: 130A
